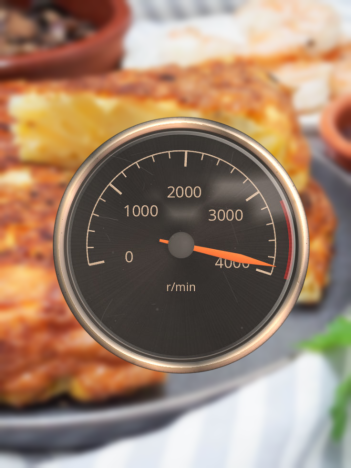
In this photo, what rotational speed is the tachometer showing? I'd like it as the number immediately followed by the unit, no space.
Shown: 3900rpm
